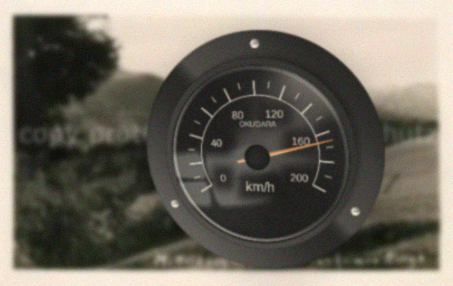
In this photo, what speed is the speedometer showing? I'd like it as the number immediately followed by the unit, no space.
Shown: 165km/h
